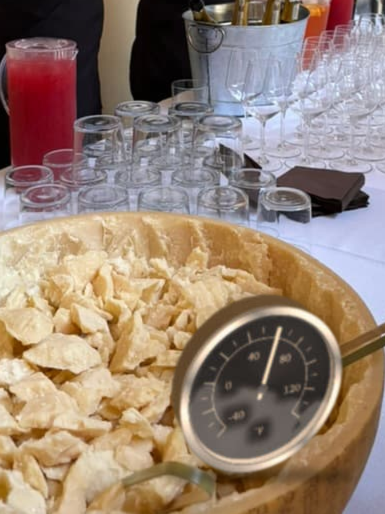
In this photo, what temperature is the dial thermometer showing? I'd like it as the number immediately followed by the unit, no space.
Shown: 60°F
